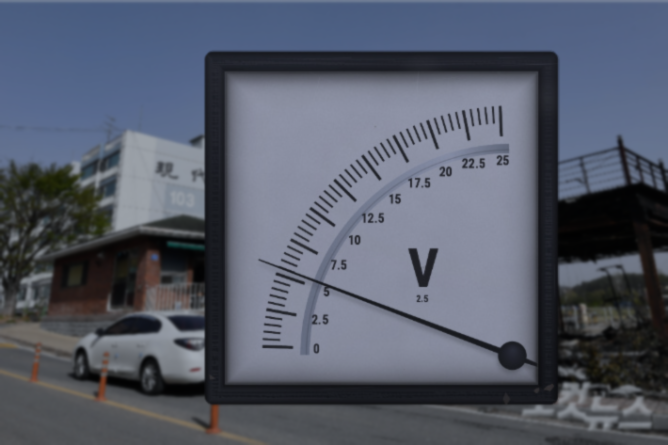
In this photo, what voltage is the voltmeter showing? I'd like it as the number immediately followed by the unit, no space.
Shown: 5.5V
